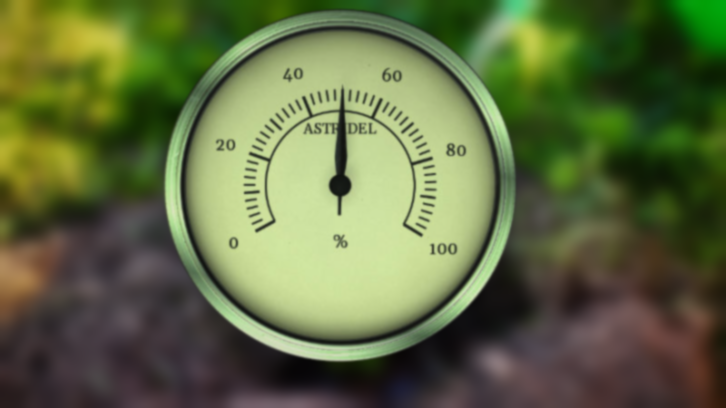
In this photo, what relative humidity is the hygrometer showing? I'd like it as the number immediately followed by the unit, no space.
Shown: 50%
